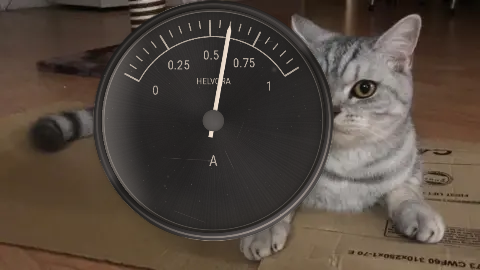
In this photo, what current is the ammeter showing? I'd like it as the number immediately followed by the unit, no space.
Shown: 0.6A
